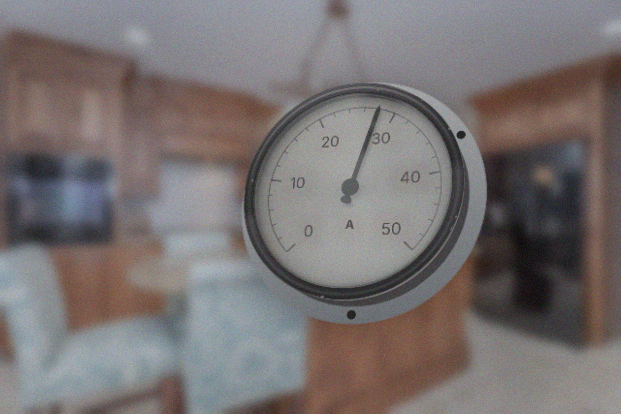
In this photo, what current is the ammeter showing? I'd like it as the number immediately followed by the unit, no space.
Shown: 28A
